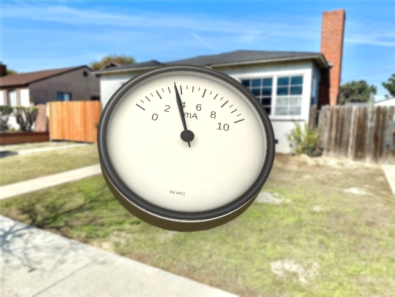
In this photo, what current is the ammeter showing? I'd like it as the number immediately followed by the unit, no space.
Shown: 3.5mA
